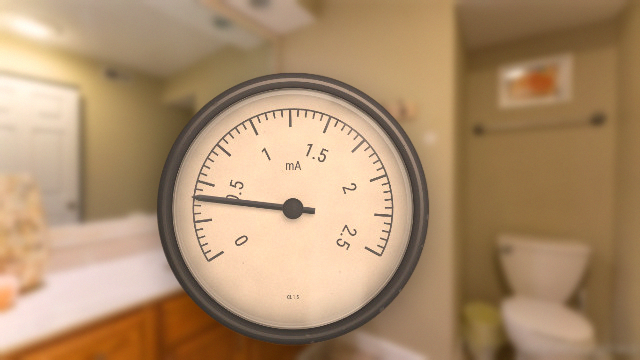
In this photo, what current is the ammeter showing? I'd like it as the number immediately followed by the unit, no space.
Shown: 0.4mA
